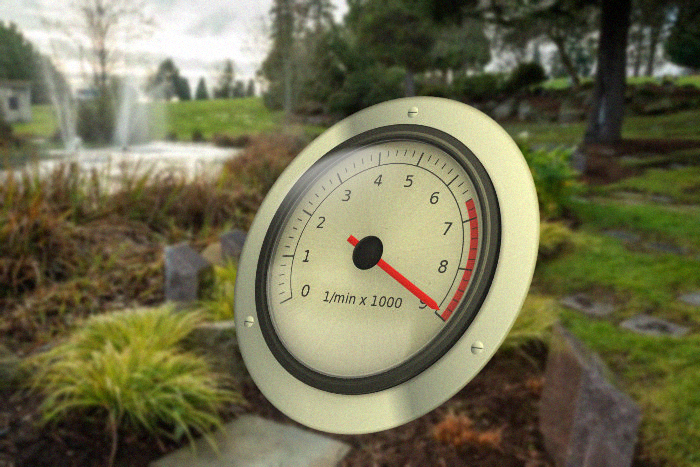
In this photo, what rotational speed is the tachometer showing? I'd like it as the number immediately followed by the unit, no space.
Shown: 8900rpm
